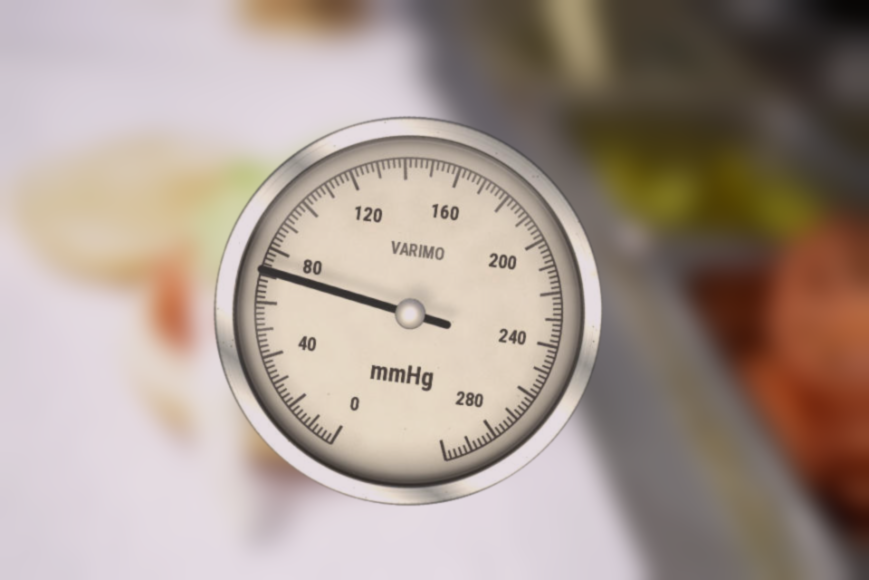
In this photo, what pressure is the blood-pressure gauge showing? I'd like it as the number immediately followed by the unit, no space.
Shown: 72mmHg
